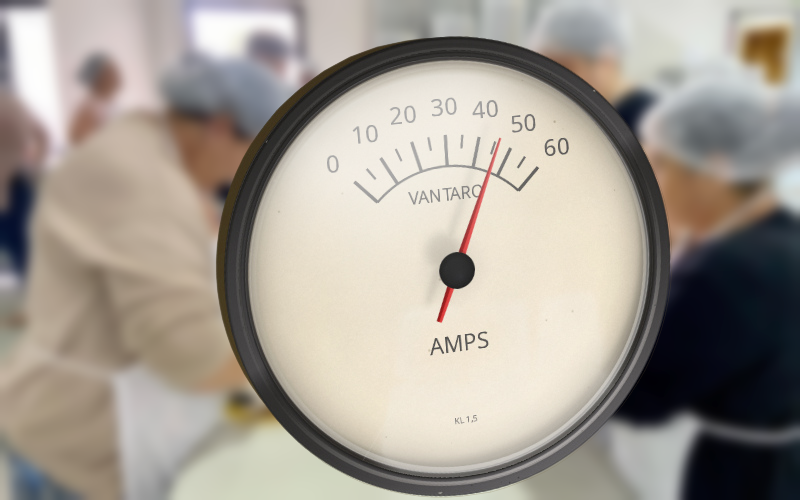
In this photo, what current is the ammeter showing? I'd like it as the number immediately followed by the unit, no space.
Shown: 45A
